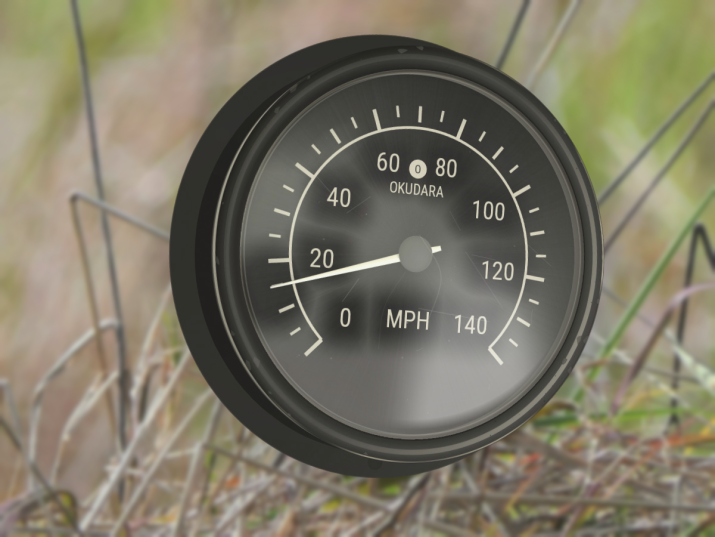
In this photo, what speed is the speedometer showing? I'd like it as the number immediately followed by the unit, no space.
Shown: 15mph
